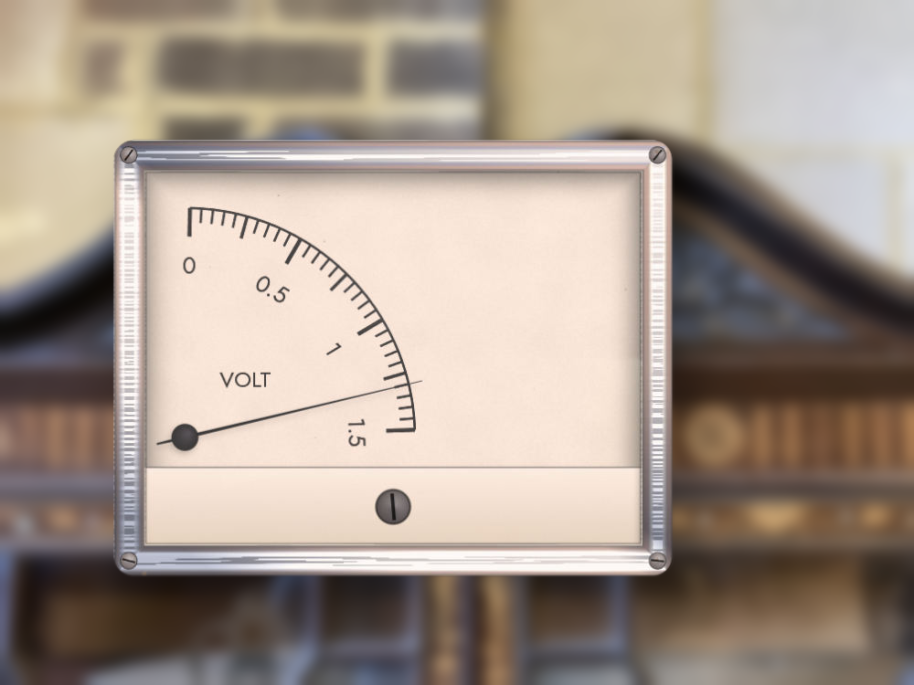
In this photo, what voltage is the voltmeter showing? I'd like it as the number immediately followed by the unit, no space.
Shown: 1.3V
